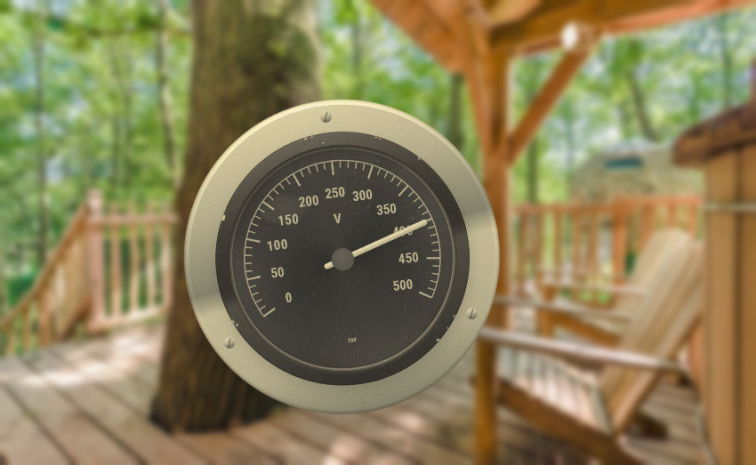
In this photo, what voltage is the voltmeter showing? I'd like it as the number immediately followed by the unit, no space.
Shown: 400V
